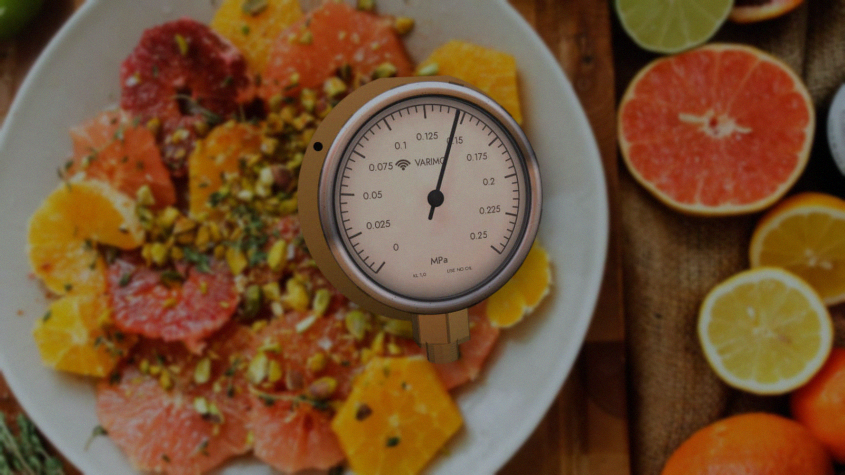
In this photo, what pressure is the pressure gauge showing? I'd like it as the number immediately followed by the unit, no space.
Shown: 0.145MPa
